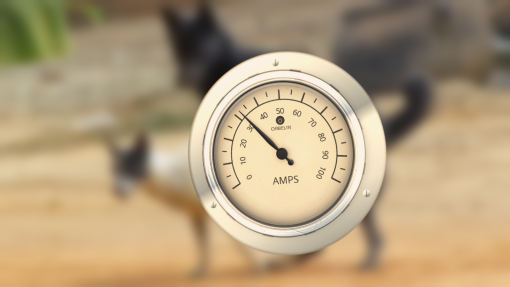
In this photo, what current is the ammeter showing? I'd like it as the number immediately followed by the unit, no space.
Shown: 32.5A
